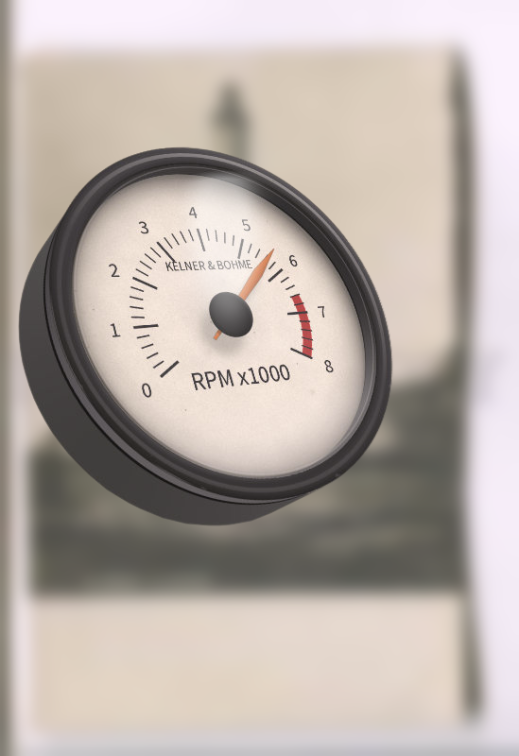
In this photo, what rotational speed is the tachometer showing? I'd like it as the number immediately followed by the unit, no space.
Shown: 5600rpm
